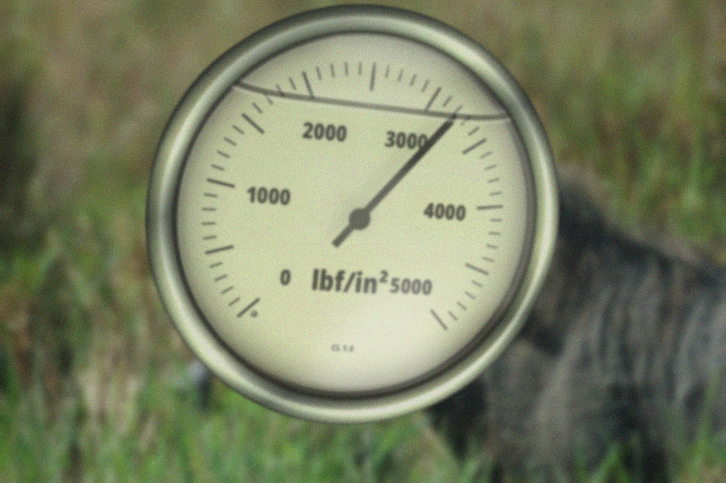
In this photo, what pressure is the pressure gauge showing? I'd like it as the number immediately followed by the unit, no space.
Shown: 3200psi
